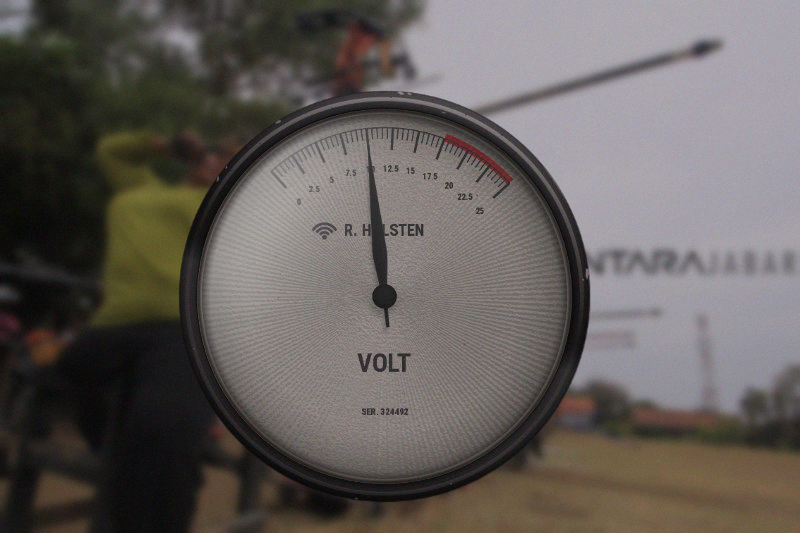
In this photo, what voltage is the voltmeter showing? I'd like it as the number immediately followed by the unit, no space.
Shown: 10V
